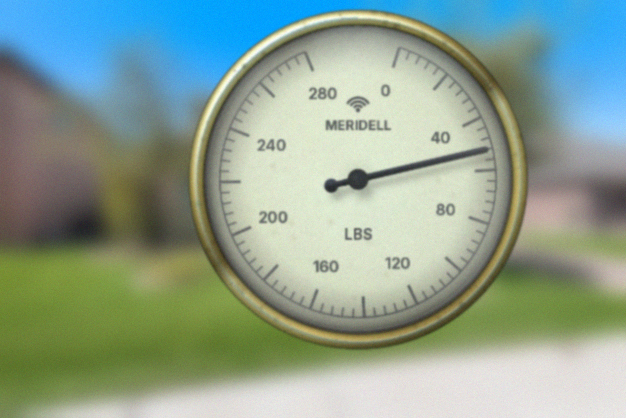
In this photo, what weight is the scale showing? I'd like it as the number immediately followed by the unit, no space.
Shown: 52lb
